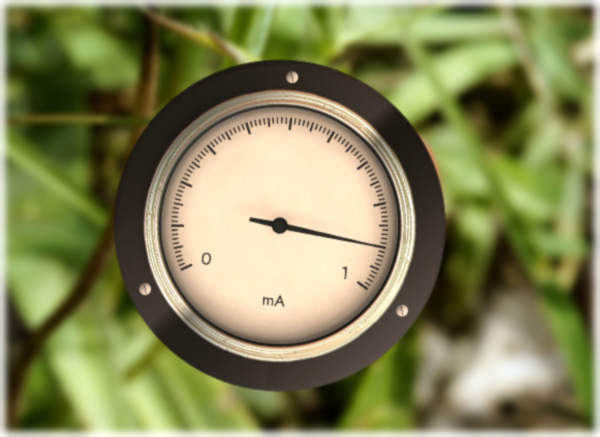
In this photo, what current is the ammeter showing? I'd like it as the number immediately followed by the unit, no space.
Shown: 0.9mA
